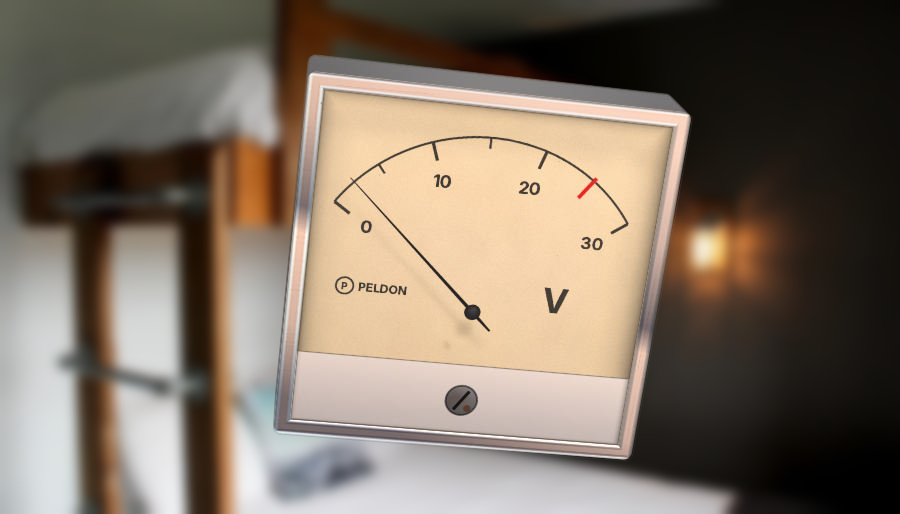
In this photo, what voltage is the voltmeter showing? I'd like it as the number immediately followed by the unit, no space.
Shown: 2.5V
